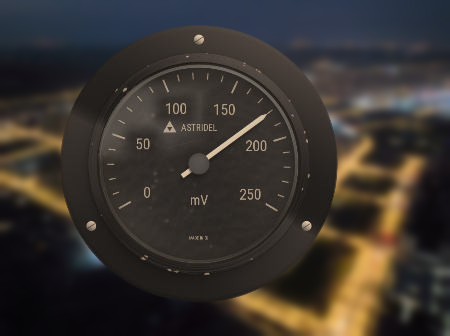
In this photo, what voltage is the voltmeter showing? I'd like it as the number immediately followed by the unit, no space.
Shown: 180mV
